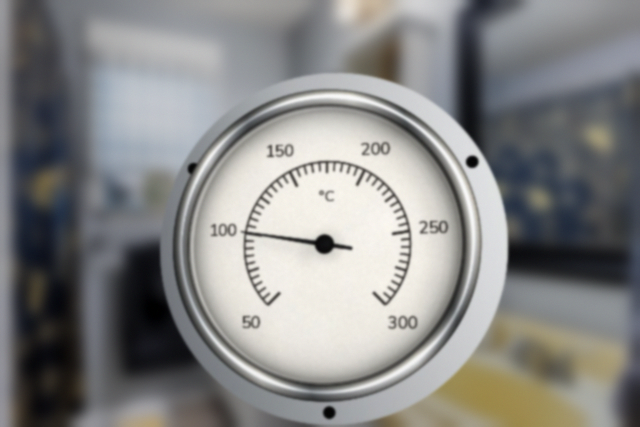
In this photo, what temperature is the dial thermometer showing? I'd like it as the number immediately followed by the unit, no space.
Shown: 100°C
